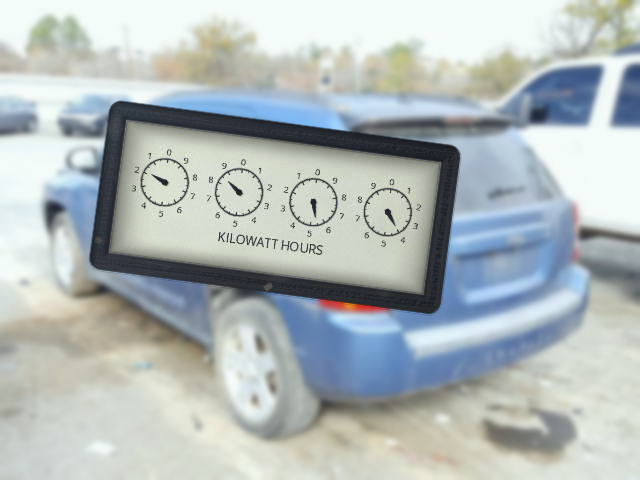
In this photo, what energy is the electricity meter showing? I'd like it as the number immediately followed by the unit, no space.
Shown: 1854kWh
